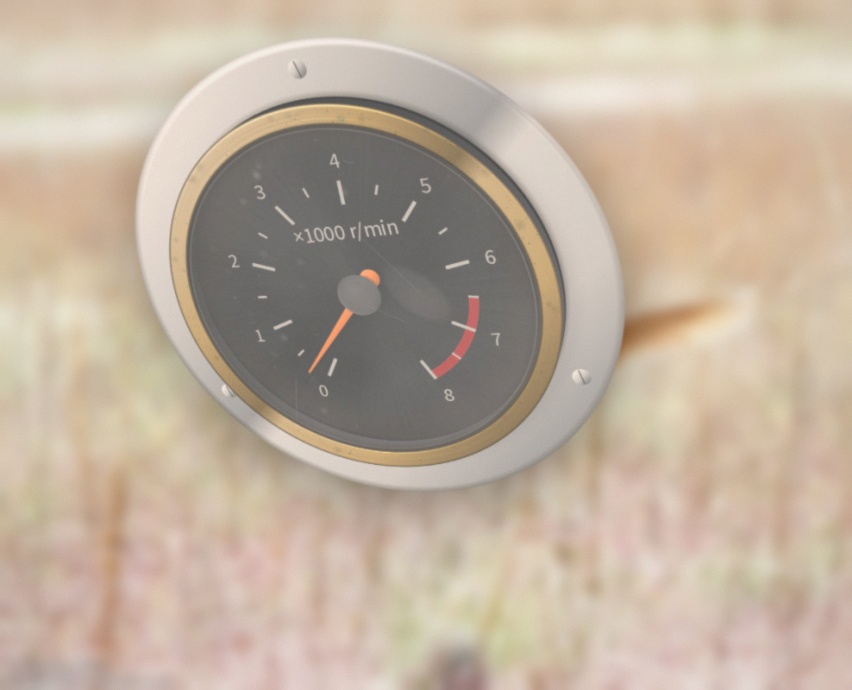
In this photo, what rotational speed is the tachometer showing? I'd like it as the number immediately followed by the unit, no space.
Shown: 250rpm
